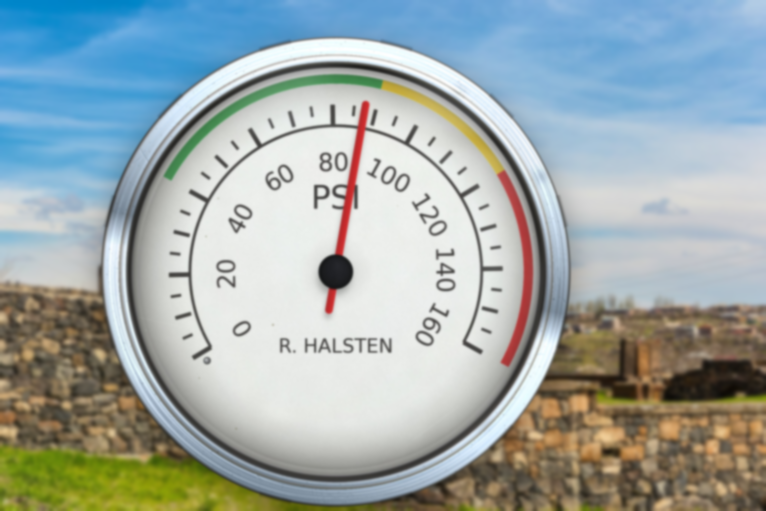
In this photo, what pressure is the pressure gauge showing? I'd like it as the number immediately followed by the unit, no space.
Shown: 87.5psi
